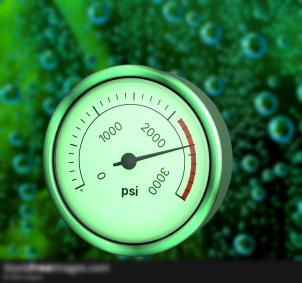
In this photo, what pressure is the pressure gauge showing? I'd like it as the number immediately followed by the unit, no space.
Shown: 2400psi
